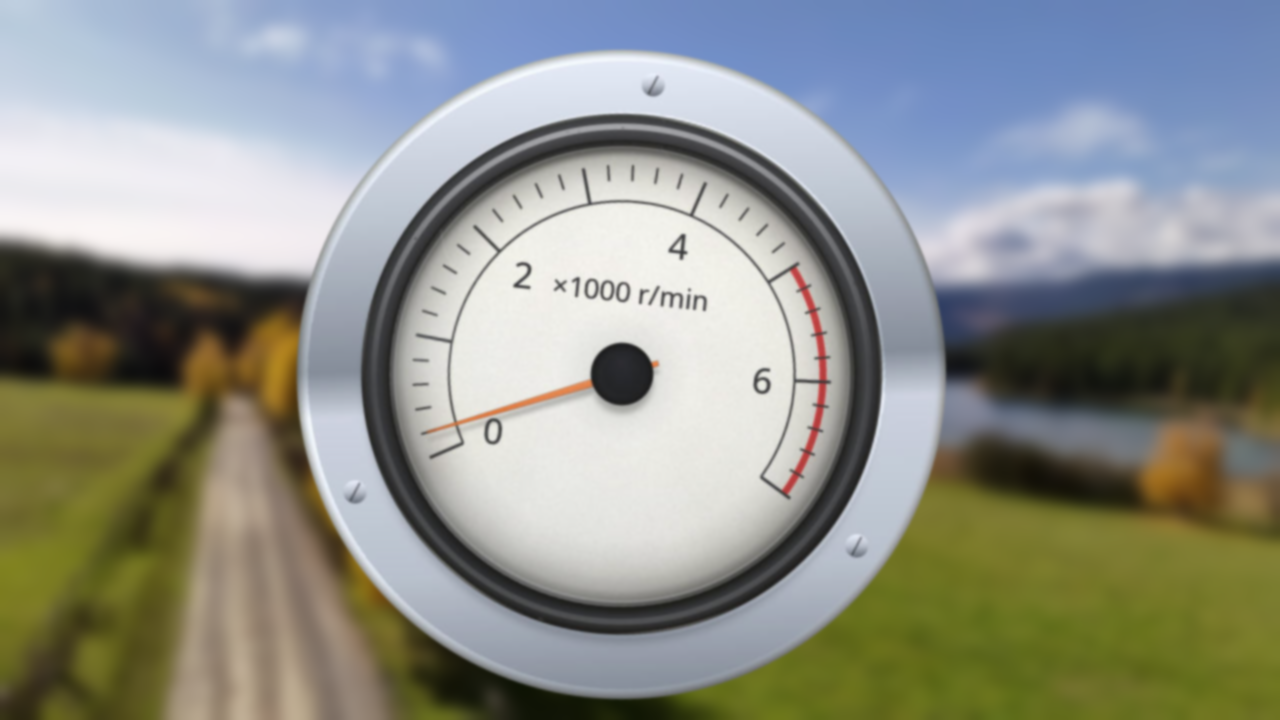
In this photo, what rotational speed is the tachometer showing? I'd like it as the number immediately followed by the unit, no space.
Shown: 200rpm
